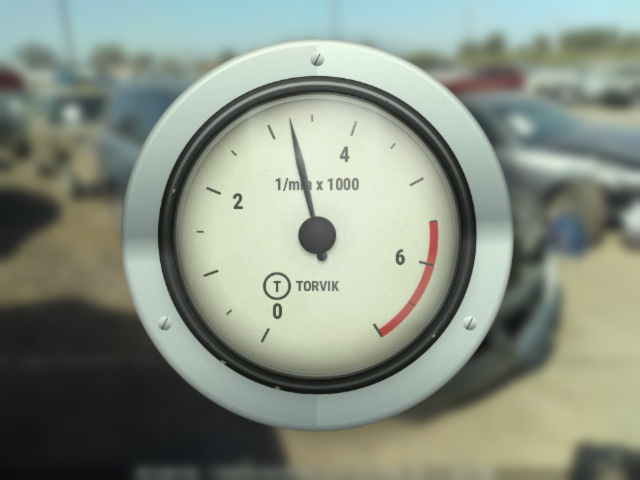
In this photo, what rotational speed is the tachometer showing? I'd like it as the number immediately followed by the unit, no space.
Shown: 3250rpm
